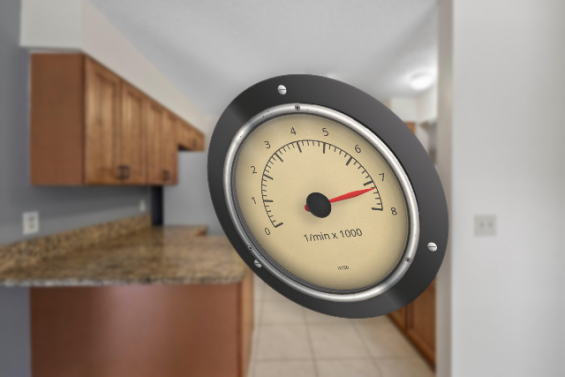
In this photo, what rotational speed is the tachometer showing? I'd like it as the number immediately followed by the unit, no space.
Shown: 7200rpm
